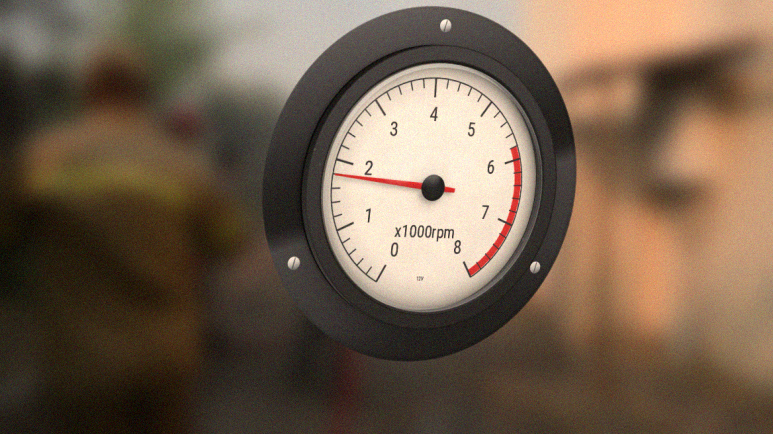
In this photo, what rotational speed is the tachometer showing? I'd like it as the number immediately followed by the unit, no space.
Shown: 1800rpm
